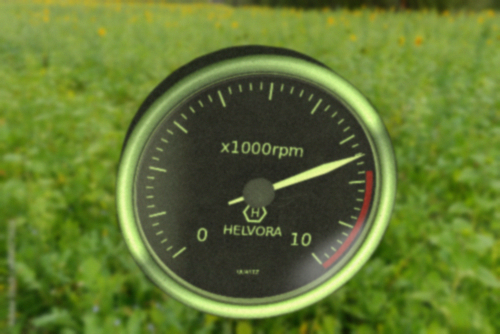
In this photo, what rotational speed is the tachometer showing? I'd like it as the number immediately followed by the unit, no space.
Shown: 7400rpm
